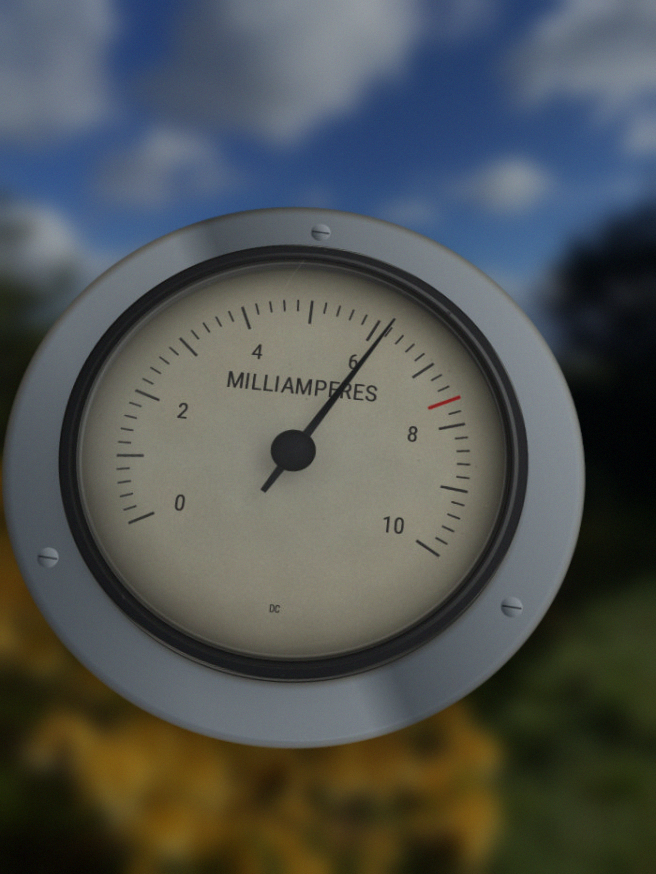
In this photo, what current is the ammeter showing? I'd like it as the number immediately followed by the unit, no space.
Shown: 6.2mA
